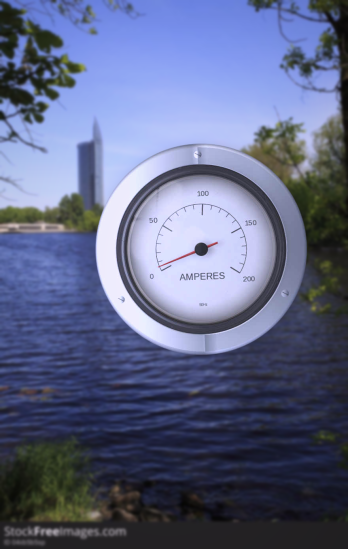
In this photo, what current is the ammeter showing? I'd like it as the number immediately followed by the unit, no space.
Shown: 5A
